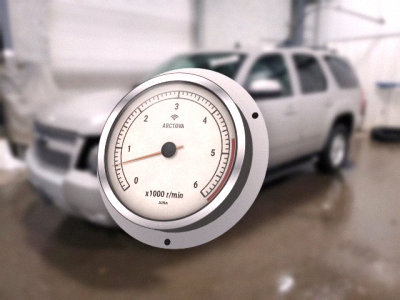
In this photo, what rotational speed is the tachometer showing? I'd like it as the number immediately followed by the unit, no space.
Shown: 600rpm
